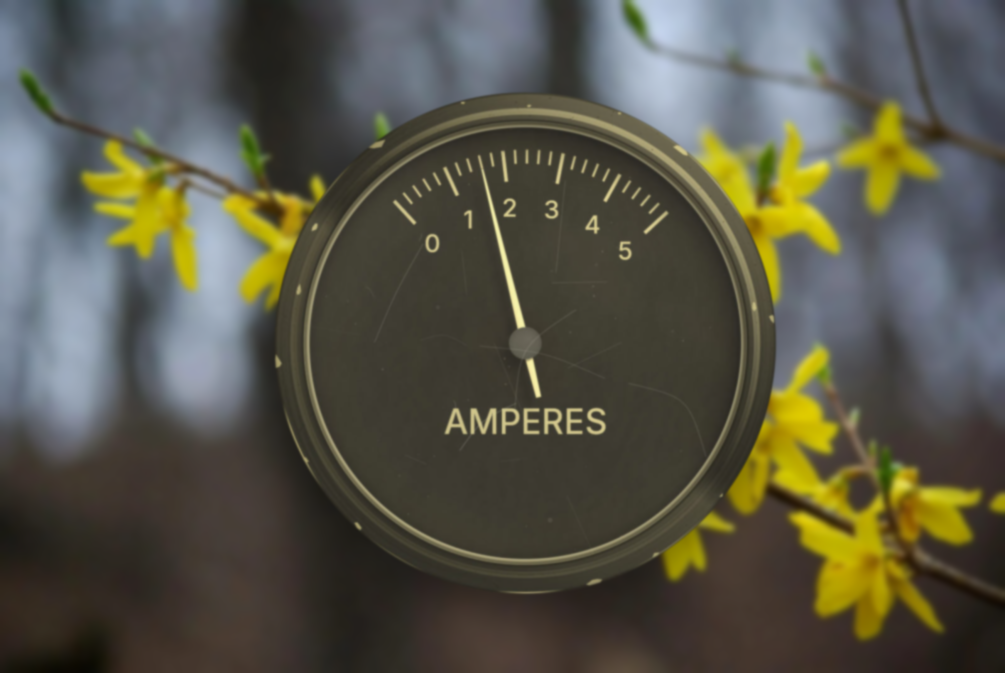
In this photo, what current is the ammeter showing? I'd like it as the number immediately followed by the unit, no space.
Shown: 1.6A
